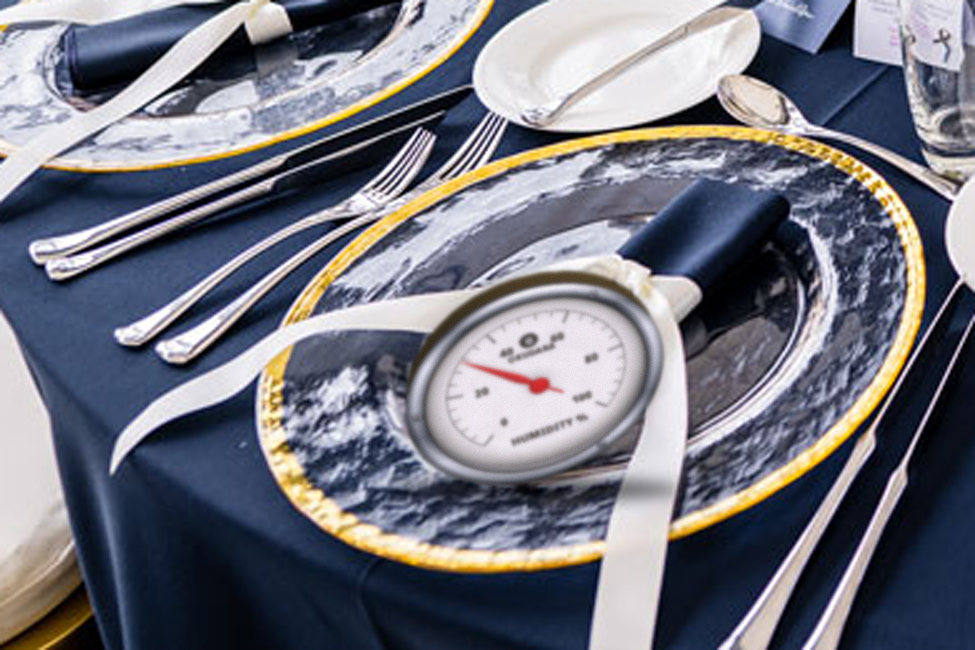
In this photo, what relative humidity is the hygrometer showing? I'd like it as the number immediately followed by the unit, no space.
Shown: 32%
